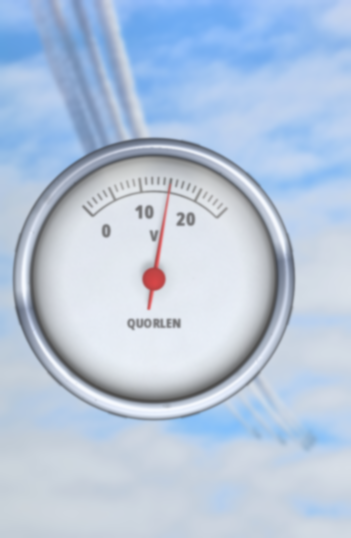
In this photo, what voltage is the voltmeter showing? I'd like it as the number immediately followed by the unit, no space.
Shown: 15V
